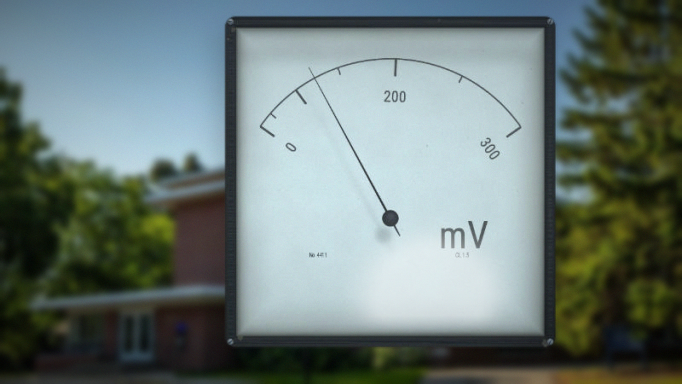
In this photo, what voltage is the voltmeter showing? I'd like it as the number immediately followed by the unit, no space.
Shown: 125mV
